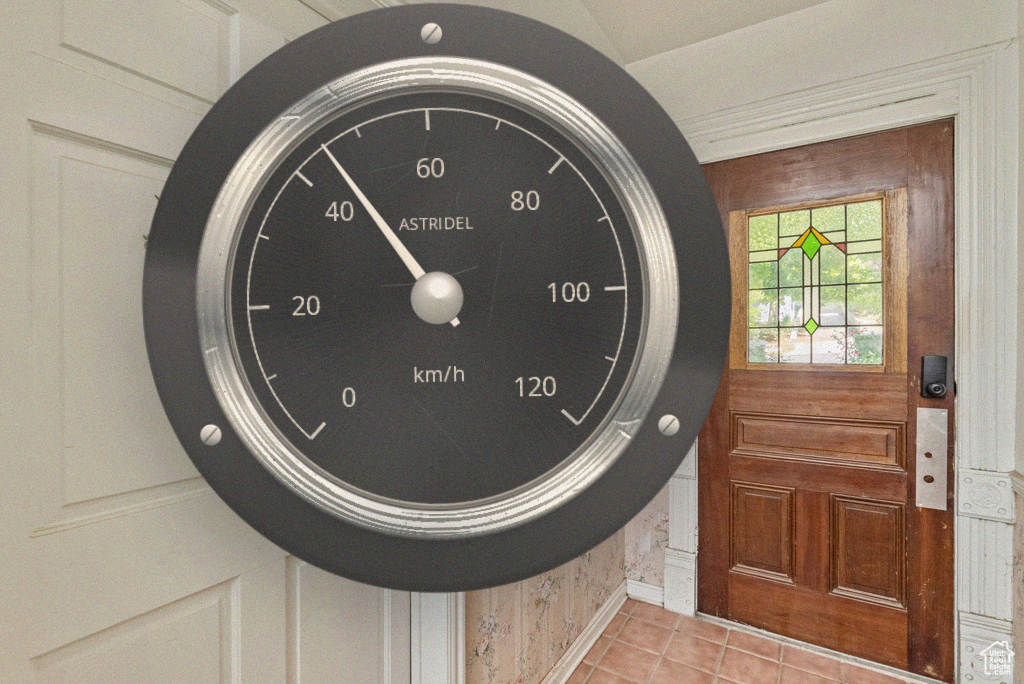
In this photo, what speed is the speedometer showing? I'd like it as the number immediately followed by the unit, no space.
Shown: 45km/h
